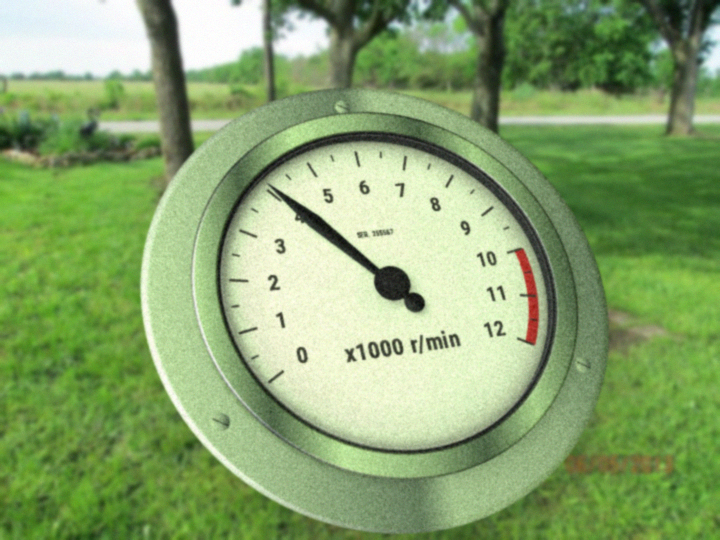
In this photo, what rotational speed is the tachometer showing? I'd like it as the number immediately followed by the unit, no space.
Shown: 4000rpm
